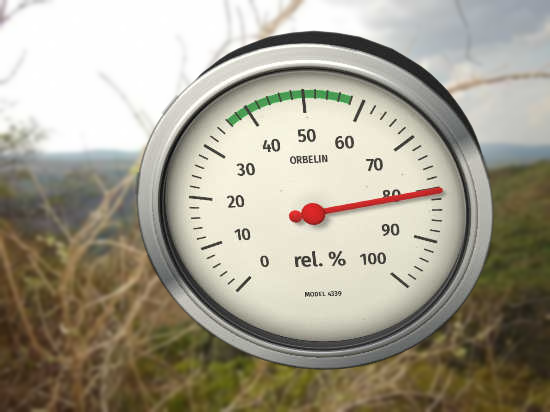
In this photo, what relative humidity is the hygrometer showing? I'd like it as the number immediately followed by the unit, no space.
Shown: 80%
